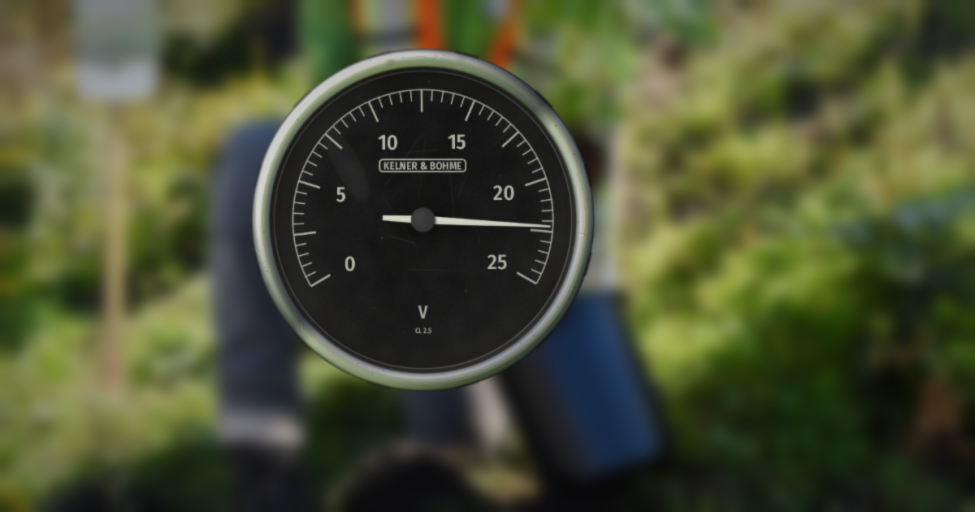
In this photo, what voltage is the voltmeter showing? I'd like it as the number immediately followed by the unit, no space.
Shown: 22.25V
